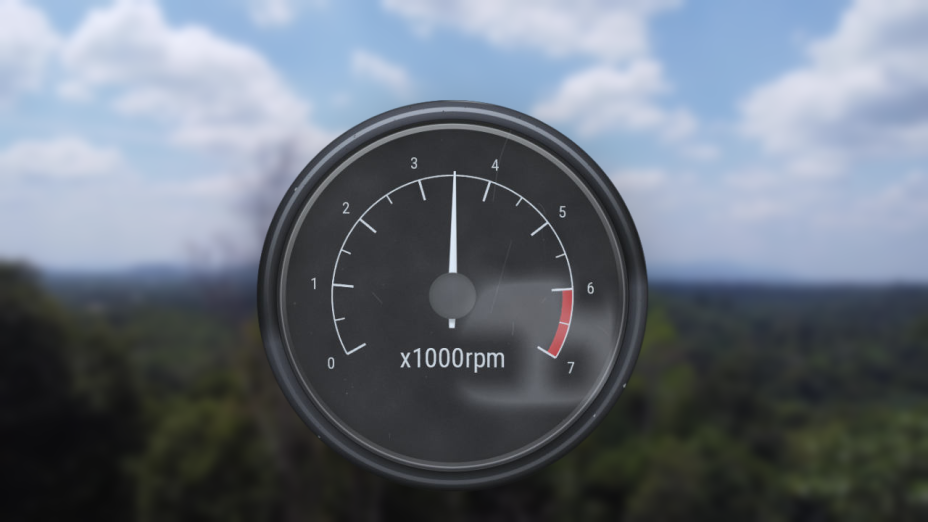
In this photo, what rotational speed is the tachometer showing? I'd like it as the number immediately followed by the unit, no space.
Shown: 3500rpm
